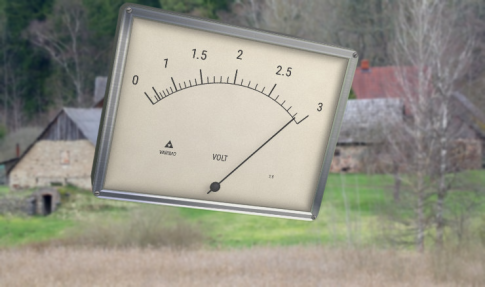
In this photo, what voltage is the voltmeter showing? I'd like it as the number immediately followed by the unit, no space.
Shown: 2.9V
